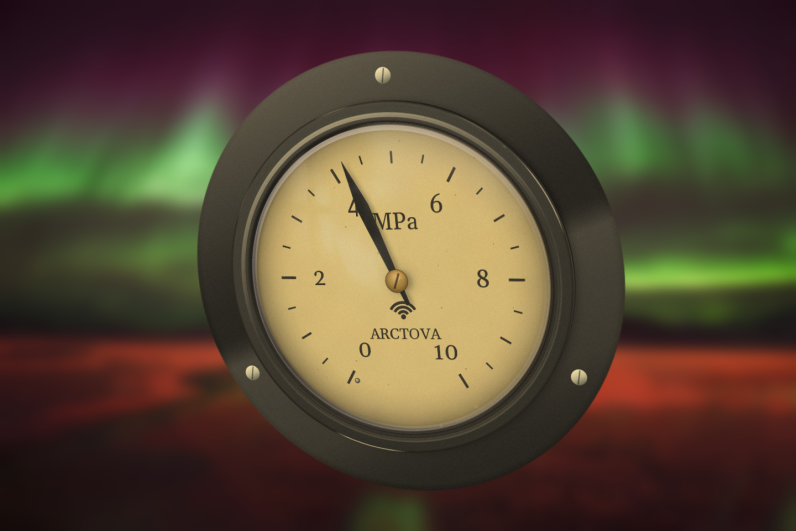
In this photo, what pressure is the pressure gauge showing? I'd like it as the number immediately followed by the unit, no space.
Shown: 4.25MPa
